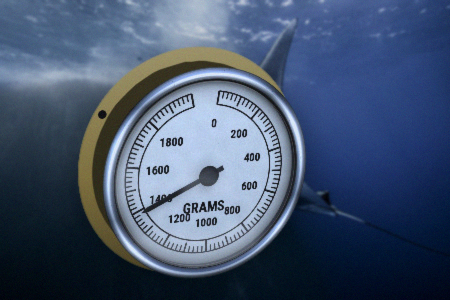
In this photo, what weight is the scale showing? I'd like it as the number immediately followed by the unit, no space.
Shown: 1400g
